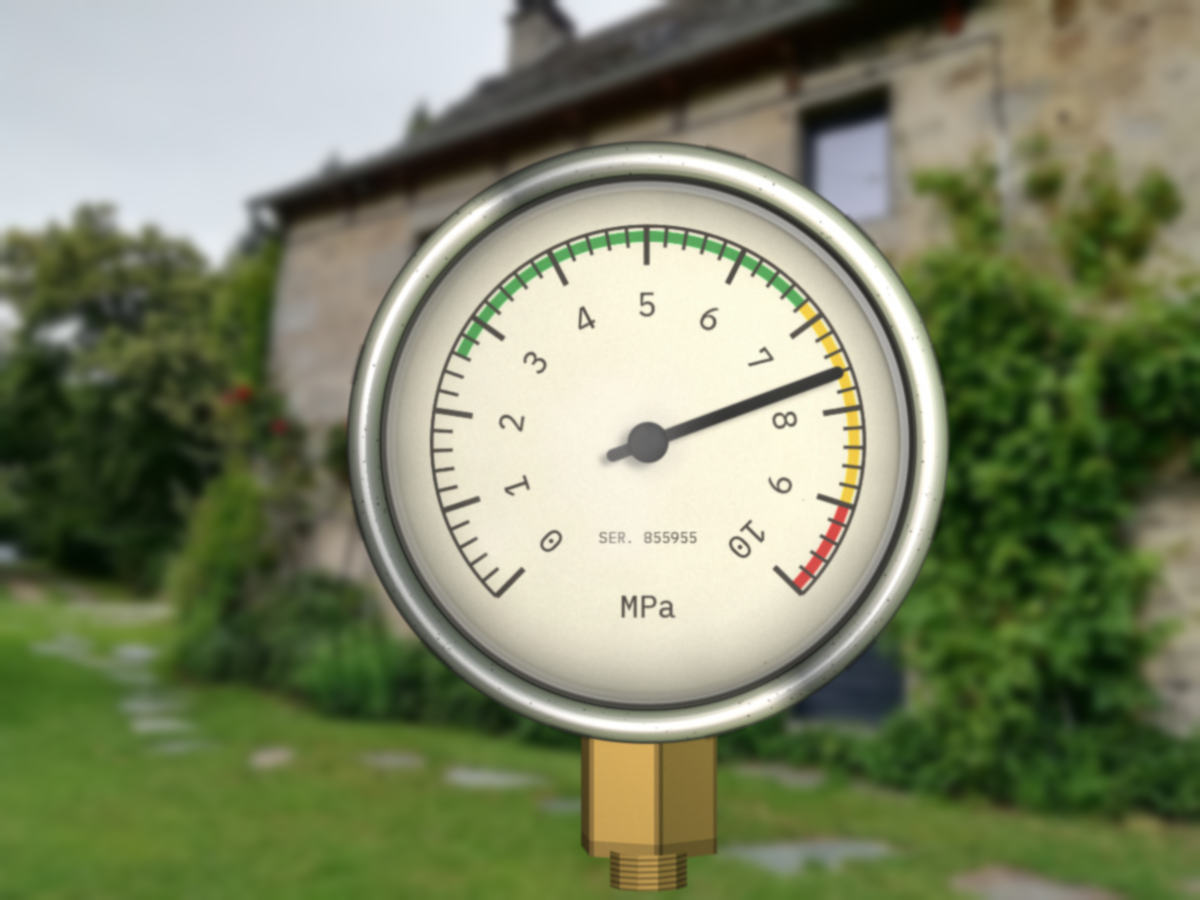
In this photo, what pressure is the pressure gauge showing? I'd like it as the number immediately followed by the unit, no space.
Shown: 7.6MPa
